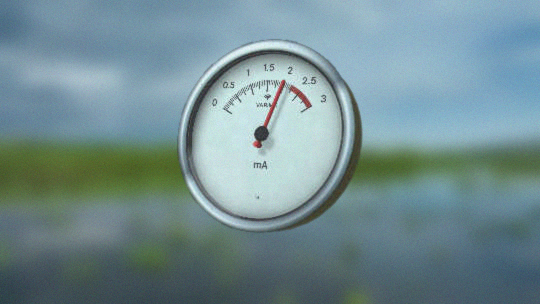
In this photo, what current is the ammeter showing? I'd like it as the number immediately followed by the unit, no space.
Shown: 2mA
